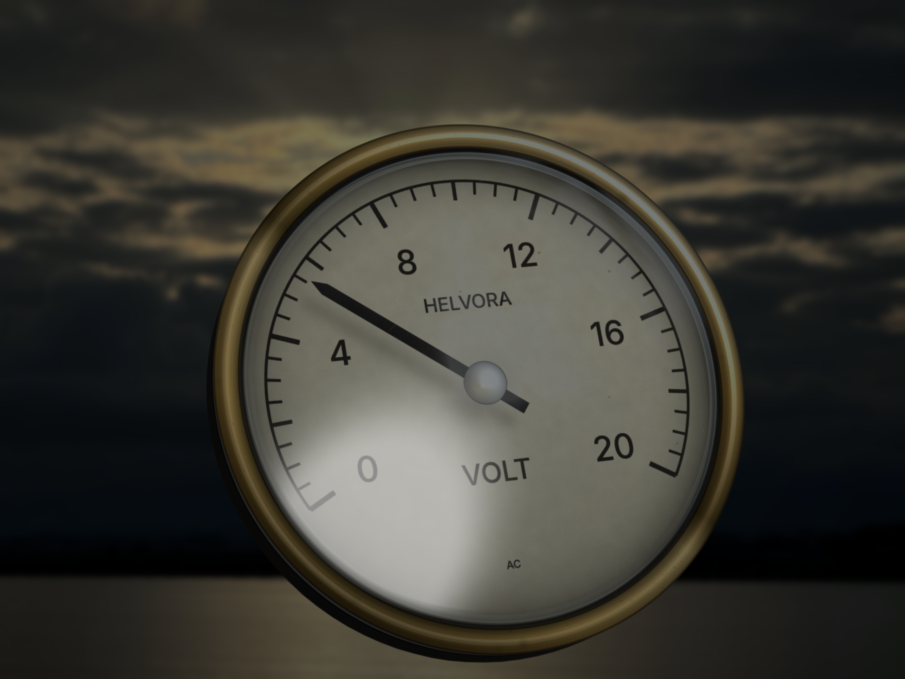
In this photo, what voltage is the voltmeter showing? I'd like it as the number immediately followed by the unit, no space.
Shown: 5.5V
